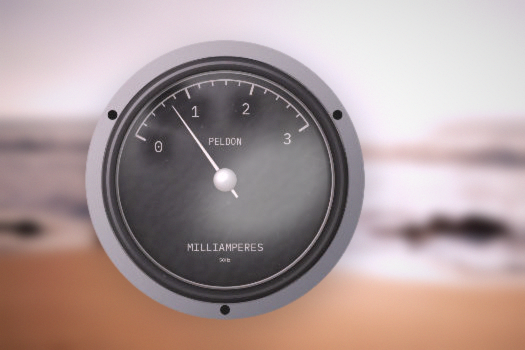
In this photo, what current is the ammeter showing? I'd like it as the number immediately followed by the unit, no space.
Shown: 0.7mA
